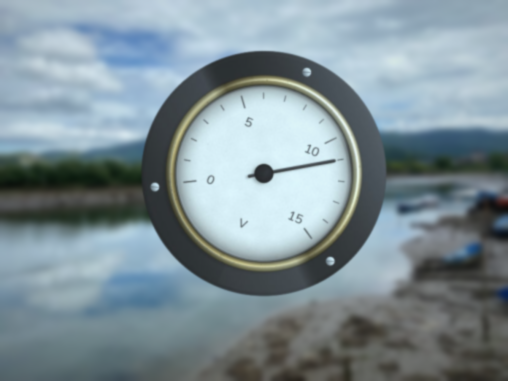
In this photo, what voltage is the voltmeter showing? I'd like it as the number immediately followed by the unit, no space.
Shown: 11V
